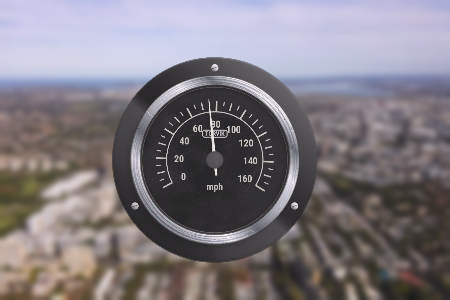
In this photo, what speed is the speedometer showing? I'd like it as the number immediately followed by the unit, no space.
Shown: 75mph
